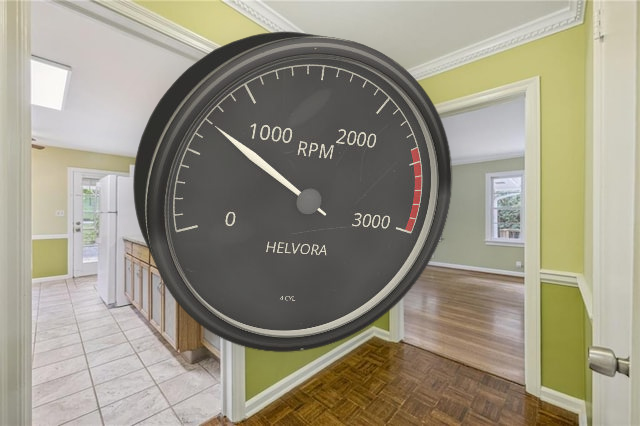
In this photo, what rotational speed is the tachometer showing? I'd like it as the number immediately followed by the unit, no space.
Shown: 700rpm
